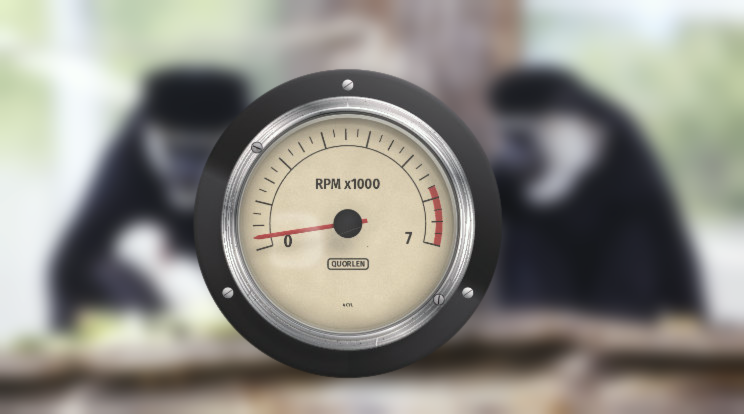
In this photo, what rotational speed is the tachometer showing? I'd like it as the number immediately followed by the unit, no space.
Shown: 250rpm
